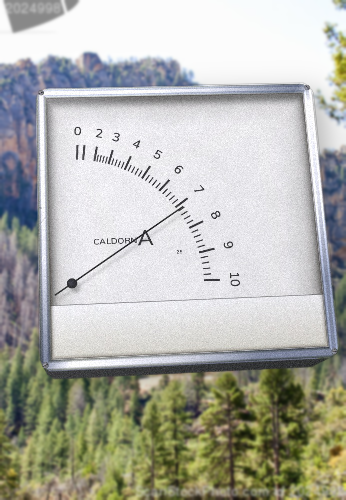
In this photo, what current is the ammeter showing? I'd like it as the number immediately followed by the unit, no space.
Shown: 7.2A
